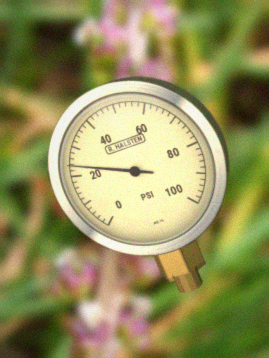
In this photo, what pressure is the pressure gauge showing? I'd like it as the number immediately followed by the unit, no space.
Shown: 24psi
